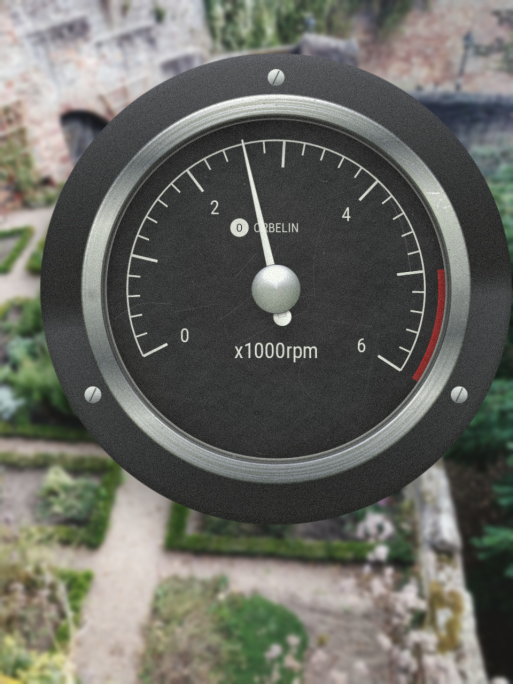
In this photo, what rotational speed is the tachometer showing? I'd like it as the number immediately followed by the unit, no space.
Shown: 2600rpm
